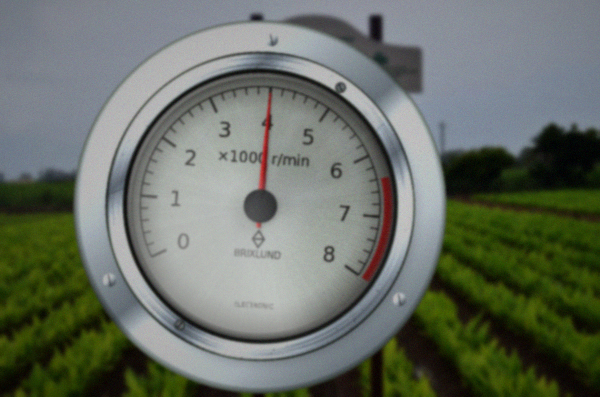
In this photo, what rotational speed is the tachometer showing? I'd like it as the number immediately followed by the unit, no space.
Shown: 4000rpm
